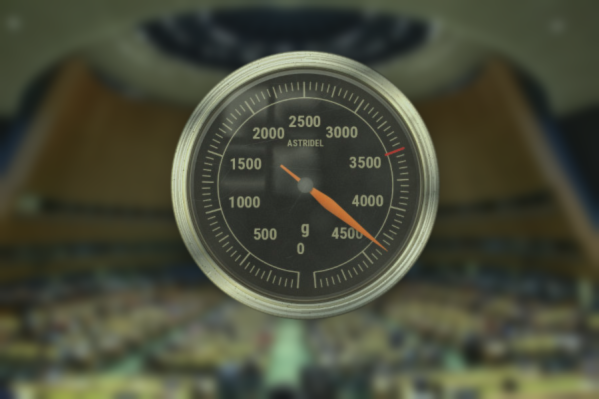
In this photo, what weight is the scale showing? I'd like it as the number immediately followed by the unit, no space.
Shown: 4350g
